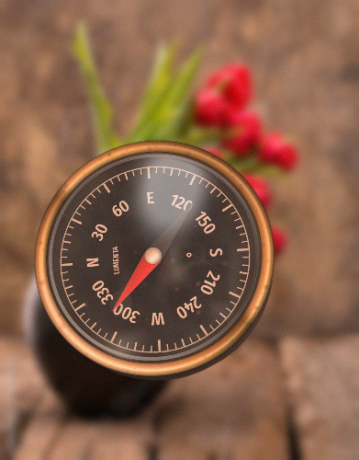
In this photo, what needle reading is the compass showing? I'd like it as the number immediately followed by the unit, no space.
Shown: 310°
